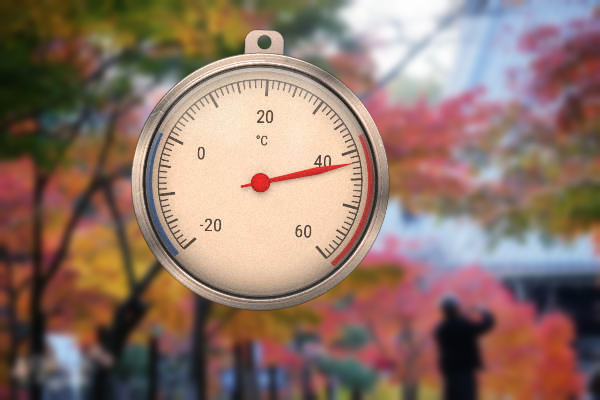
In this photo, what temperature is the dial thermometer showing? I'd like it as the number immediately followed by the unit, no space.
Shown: 42°C
